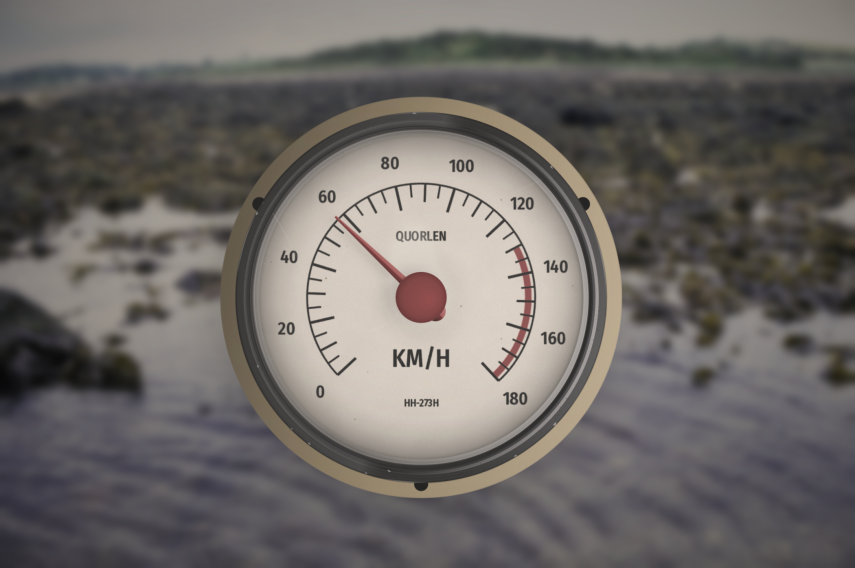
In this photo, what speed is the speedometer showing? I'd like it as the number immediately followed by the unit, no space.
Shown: 57.5km/h
